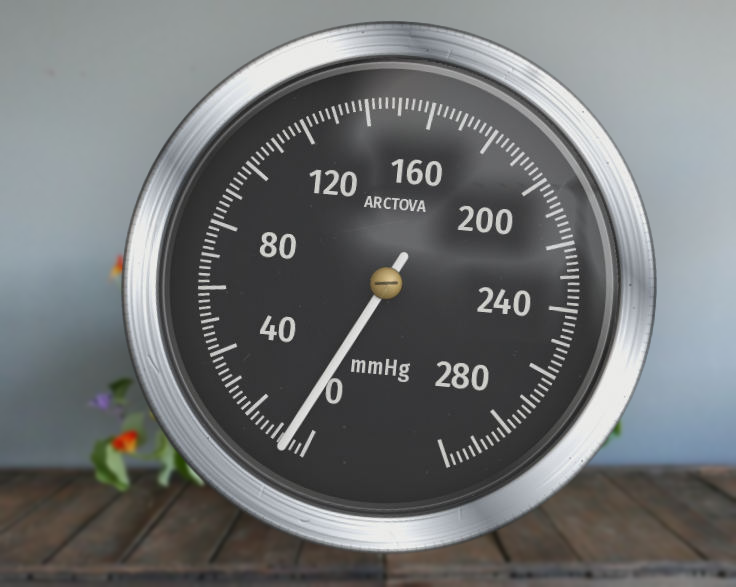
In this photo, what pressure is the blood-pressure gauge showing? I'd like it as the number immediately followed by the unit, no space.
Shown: 6mmHg
